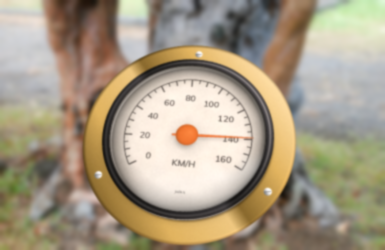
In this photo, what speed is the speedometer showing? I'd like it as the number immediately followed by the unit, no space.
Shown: 140km/h
